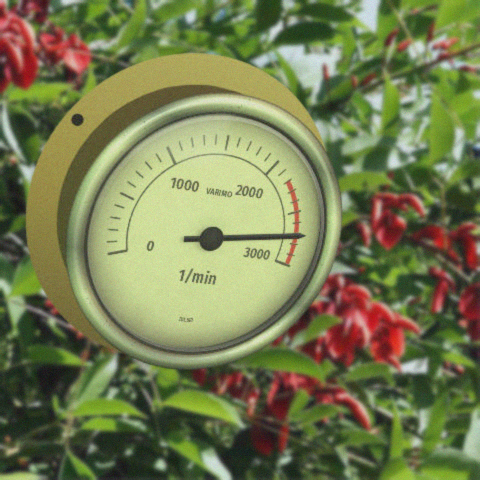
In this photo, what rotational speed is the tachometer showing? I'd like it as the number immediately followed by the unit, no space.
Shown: 2700rpm
